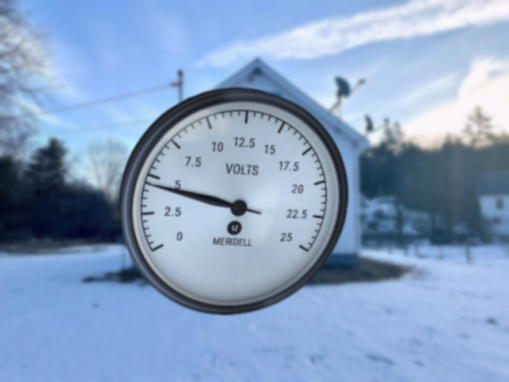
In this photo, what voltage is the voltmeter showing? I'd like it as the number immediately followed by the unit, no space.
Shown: 4.5V
